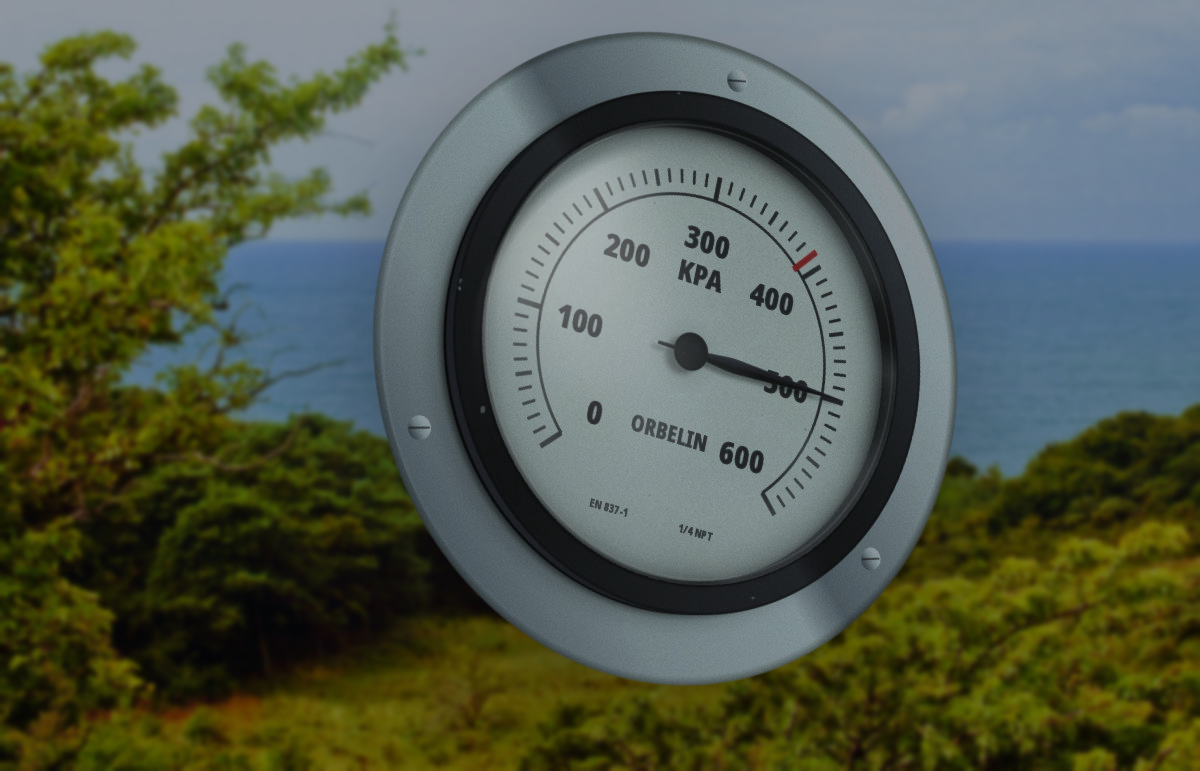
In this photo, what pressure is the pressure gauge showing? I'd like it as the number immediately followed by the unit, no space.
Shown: 500kPa
